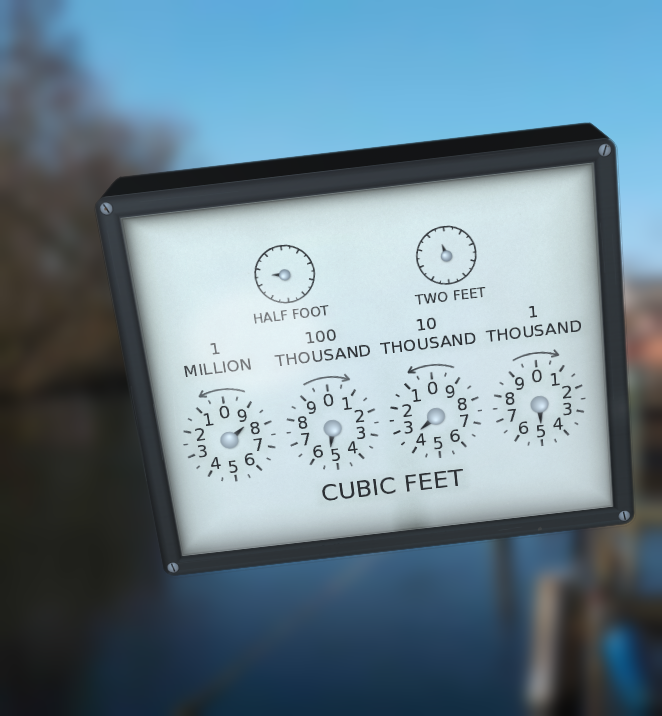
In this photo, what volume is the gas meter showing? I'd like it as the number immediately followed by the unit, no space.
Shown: 853500ft³
